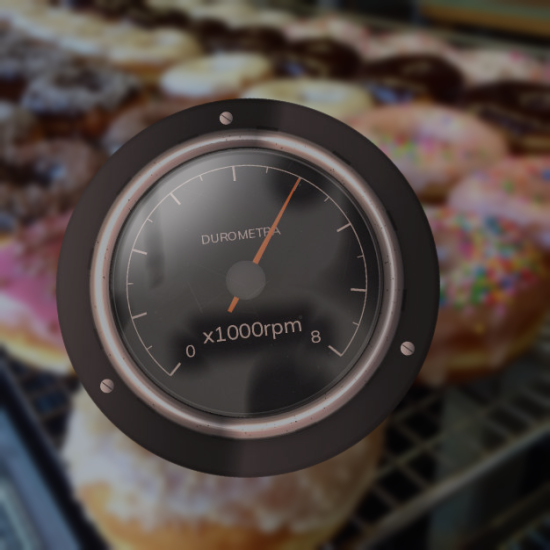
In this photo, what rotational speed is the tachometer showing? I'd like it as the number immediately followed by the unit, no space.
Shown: 5000rpm
